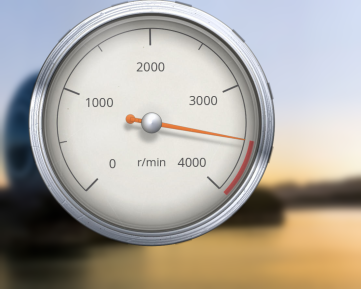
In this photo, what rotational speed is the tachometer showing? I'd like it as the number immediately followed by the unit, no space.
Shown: 3500rpm
